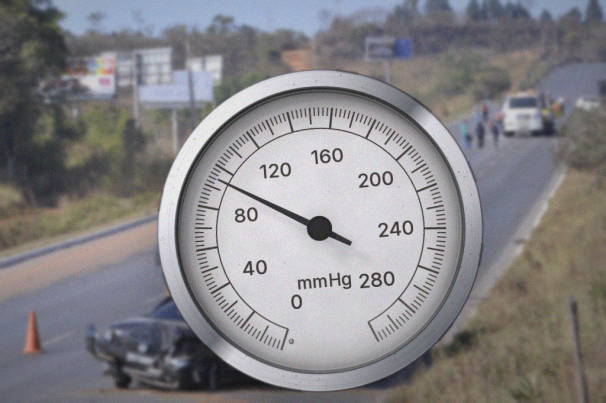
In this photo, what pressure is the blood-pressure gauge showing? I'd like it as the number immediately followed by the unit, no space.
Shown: 94mmHg
